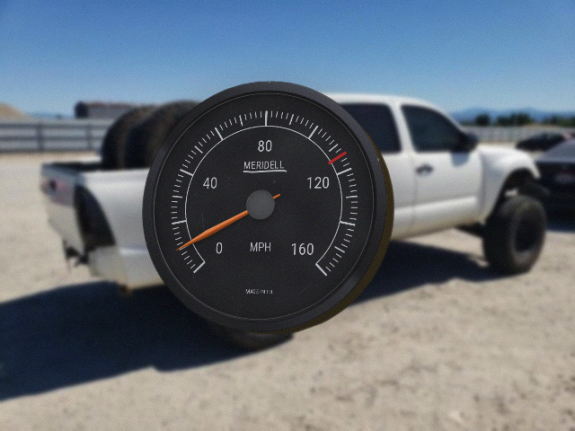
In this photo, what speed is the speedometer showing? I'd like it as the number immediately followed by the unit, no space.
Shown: 10mph
